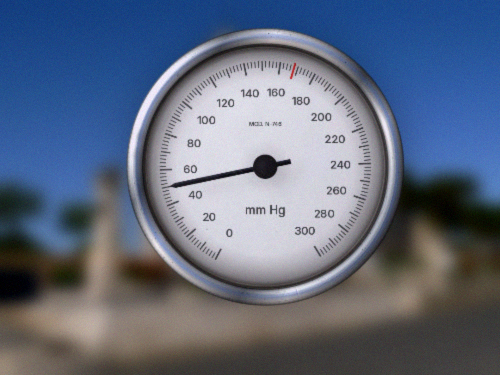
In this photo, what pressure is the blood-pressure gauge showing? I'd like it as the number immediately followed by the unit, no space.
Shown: 50mmHg
